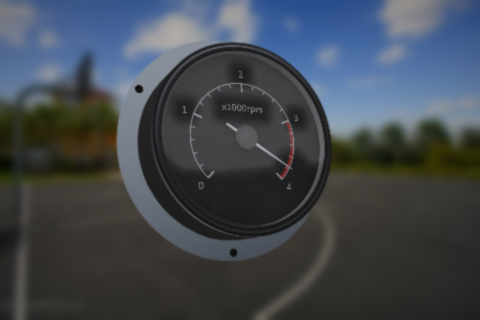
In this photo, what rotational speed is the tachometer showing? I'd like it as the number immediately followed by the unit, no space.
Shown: 3800rpm
